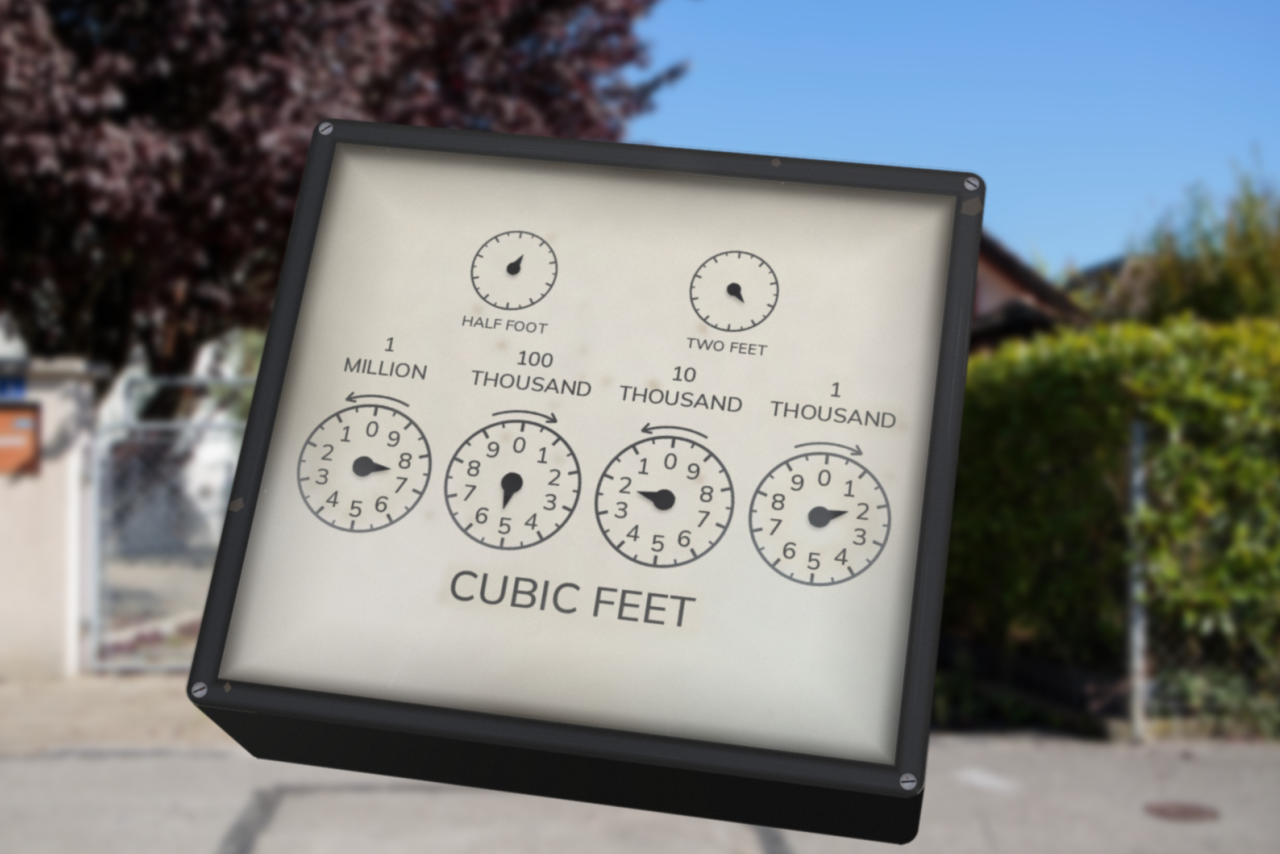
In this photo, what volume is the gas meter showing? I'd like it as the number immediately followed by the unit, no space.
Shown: 752200ft³
